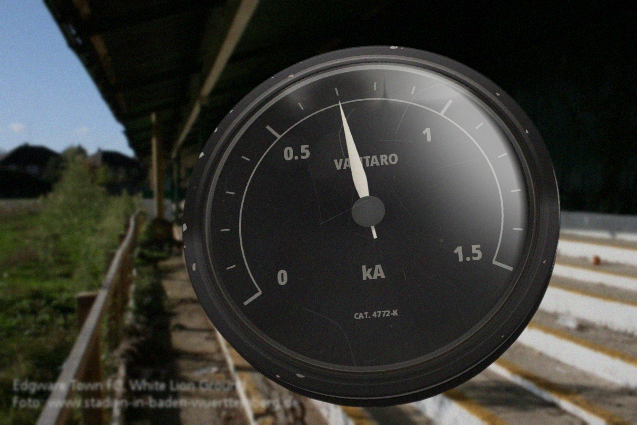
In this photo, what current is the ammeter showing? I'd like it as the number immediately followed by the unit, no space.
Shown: 0.7kA
